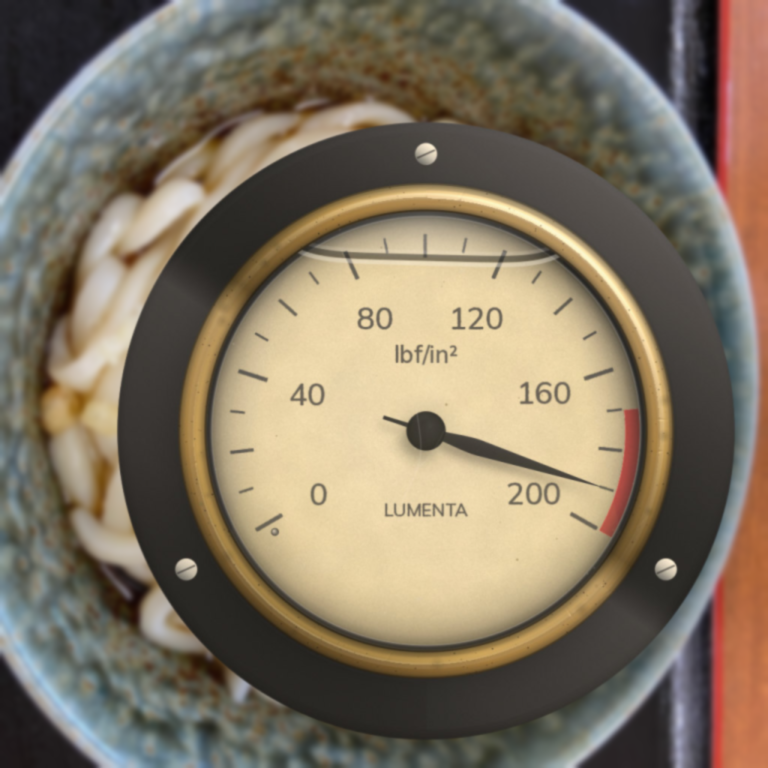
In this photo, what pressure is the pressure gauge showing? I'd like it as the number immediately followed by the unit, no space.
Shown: 190psi
